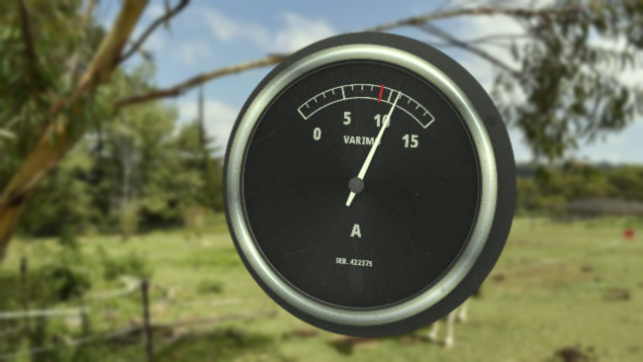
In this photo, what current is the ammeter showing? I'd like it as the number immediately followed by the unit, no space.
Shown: 11A
